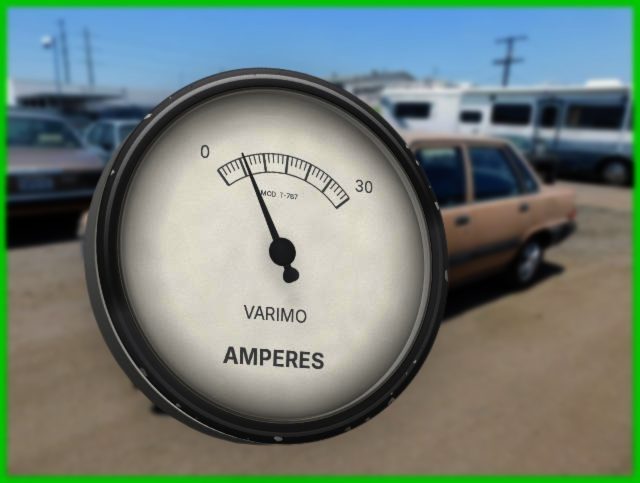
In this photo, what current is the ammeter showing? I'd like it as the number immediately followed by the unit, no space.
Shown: 5A
